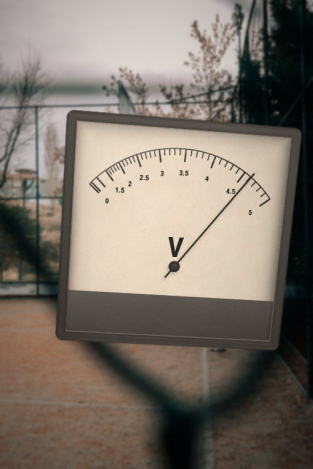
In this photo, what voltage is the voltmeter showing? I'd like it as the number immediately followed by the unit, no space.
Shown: 4.6V
